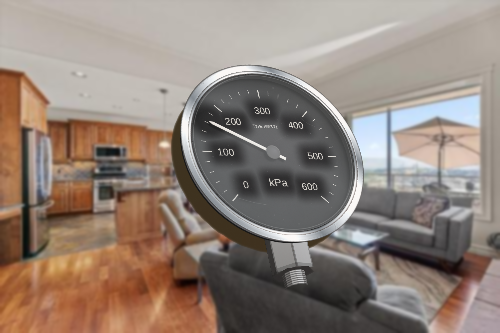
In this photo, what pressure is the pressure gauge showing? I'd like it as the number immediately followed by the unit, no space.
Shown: 160kPa
